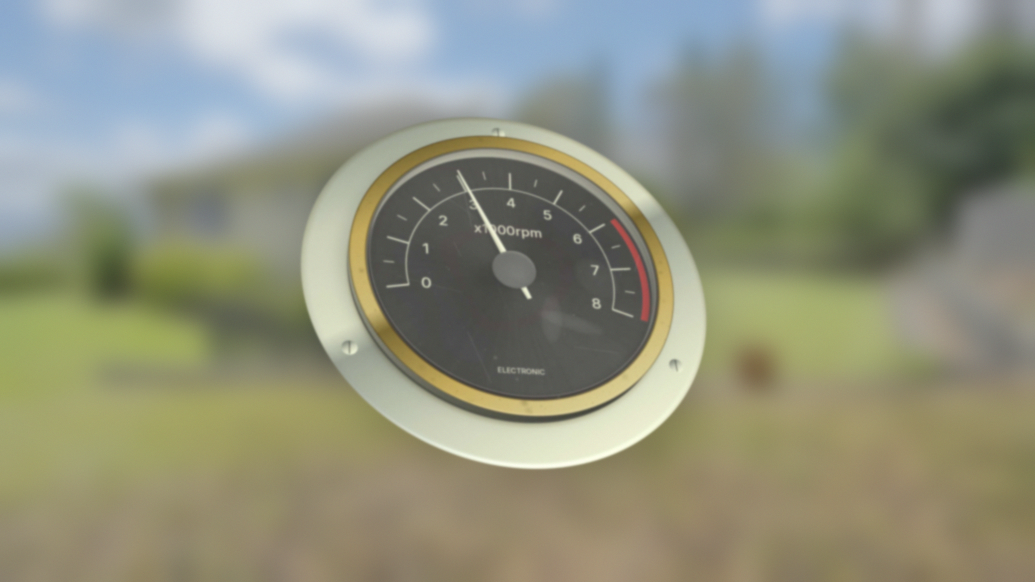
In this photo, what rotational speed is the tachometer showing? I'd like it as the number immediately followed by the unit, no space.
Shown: 3000rpm
